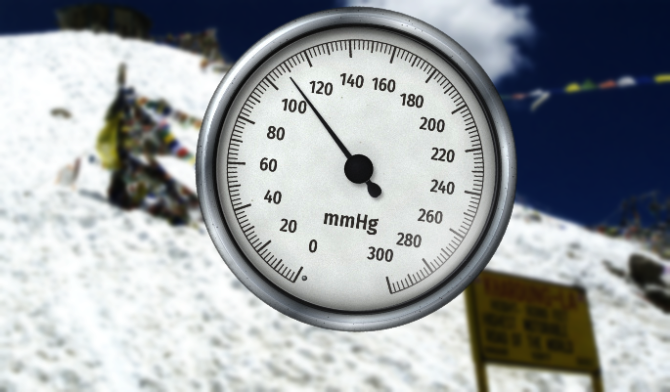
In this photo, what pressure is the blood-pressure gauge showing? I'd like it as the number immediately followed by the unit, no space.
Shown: 108mmHg
